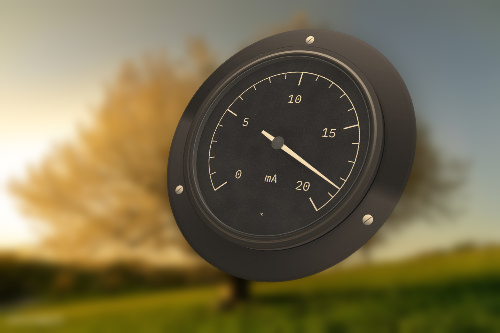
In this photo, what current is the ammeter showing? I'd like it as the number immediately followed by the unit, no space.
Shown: 18.5mA
